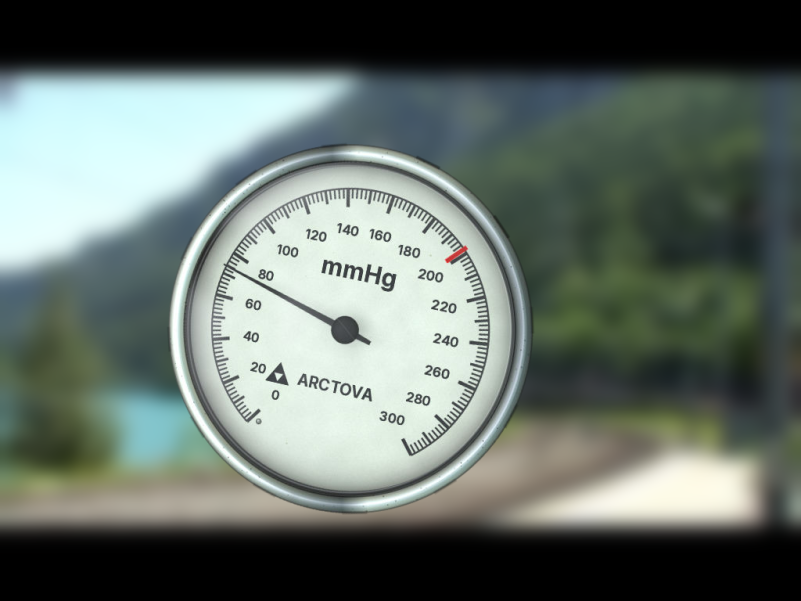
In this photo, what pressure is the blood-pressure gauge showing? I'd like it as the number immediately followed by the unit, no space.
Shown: 74mmHg
